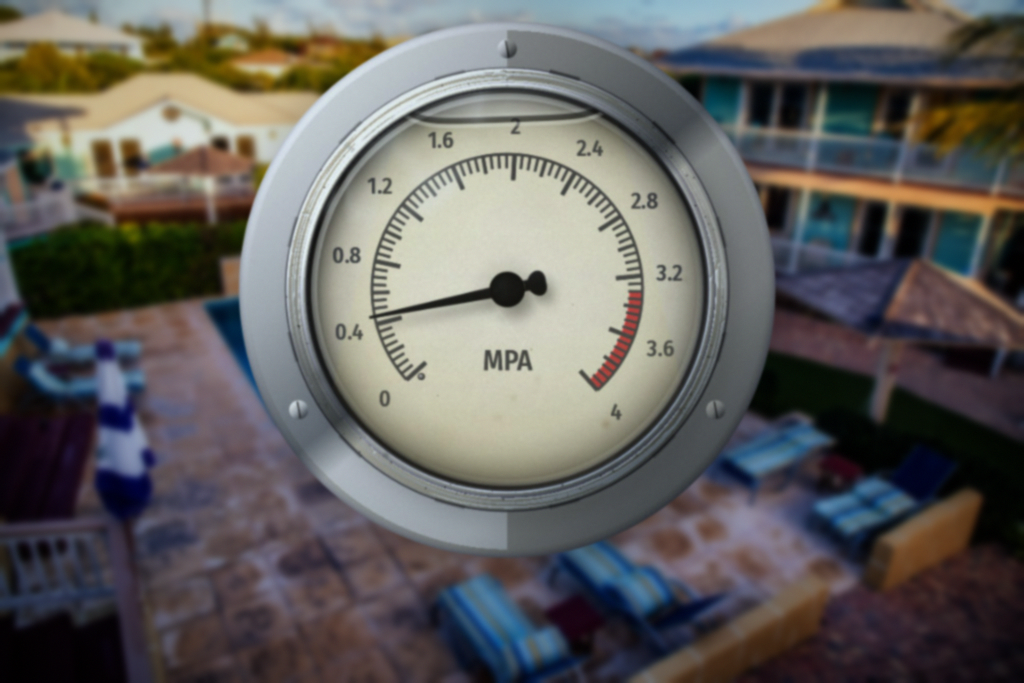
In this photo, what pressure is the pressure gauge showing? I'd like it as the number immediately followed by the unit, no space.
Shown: 0.45MPa
